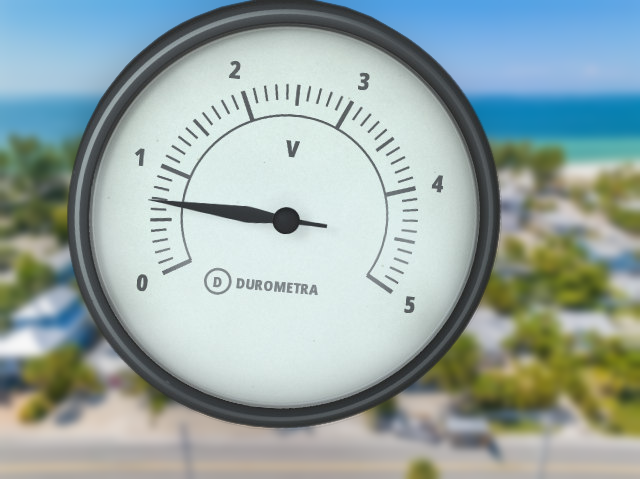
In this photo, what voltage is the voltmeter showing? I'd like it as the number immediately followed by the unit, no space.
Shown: 0.7V
